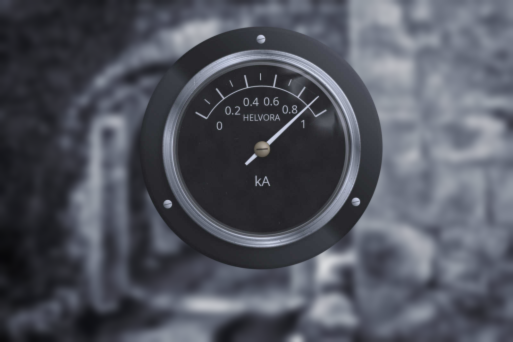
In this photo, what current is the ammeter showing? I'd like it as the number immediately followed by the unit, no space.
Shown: 0.9kA
